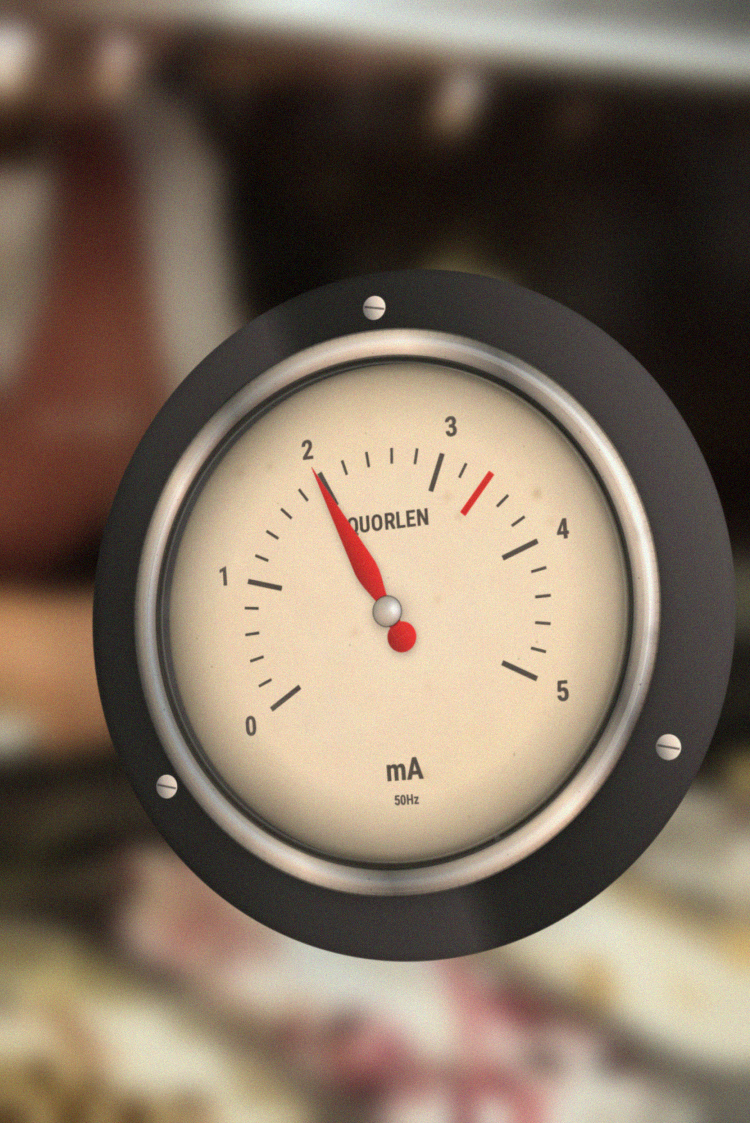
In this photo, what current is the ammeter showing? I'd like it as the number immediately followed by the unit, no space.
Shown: 2mA
